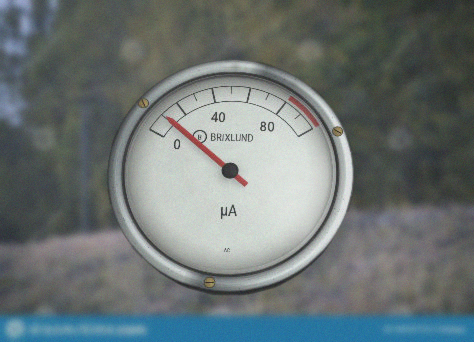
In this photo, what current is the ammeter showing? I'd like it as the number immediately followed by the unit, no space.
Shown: 10µA
